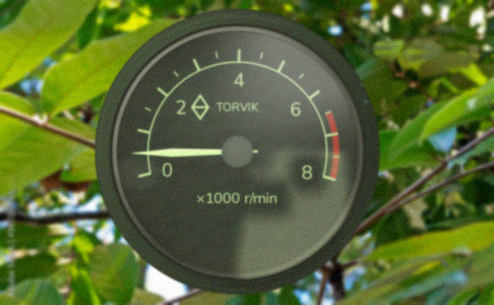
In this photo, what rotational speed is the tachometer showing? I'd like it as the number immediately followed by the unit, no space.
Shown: 500rpm
